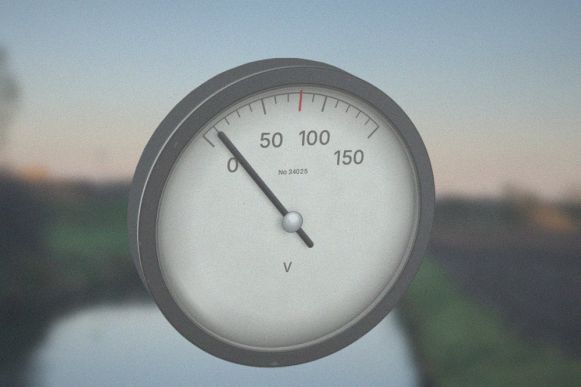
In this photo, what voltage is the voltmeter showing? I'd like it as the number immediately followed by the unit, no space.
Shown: 10V
